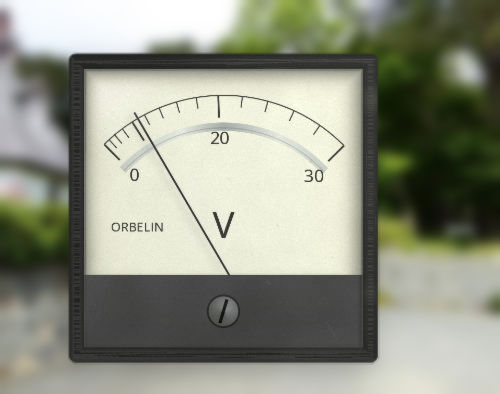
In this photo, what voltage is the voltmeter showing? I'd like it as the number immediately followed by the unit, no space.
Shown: 11V
